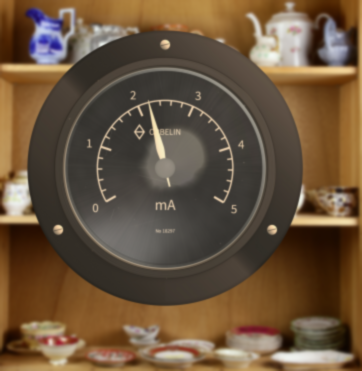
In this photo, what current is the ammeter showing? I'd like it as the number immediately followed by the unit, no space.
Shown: 2.2mA
